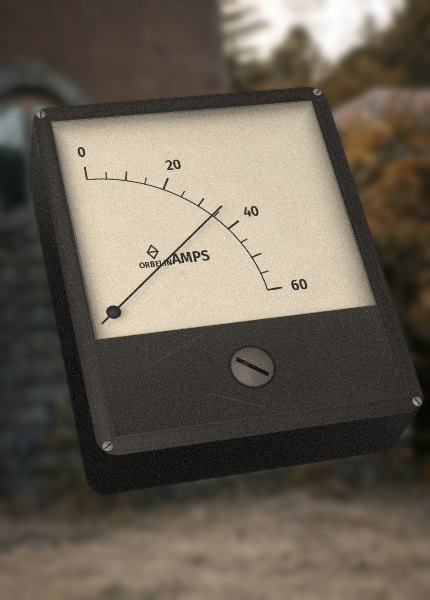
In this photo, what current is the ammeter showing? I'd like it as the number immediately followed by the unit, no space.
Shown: 35A
